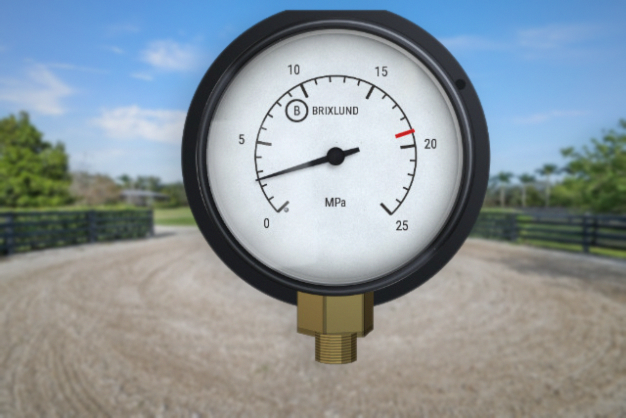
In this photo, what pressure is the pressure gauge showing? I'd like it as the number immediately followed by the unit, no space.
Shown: 2.5MPa
